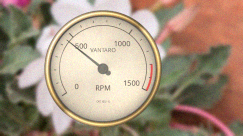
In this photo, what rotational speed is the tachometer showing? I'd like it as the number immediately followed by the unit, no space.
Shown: 450rpm
